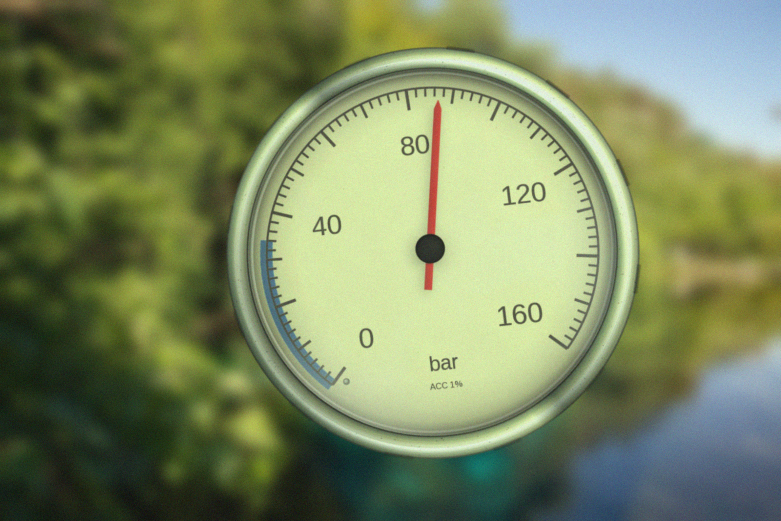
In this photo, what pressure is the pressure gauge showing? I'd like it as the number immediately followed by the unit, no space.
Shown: 87bar
